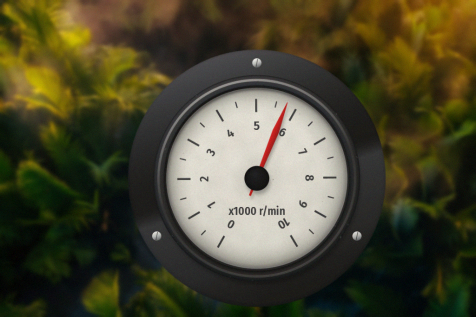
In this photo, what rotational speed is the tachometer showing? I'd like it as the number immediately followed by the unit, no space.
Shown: 5750rpm
